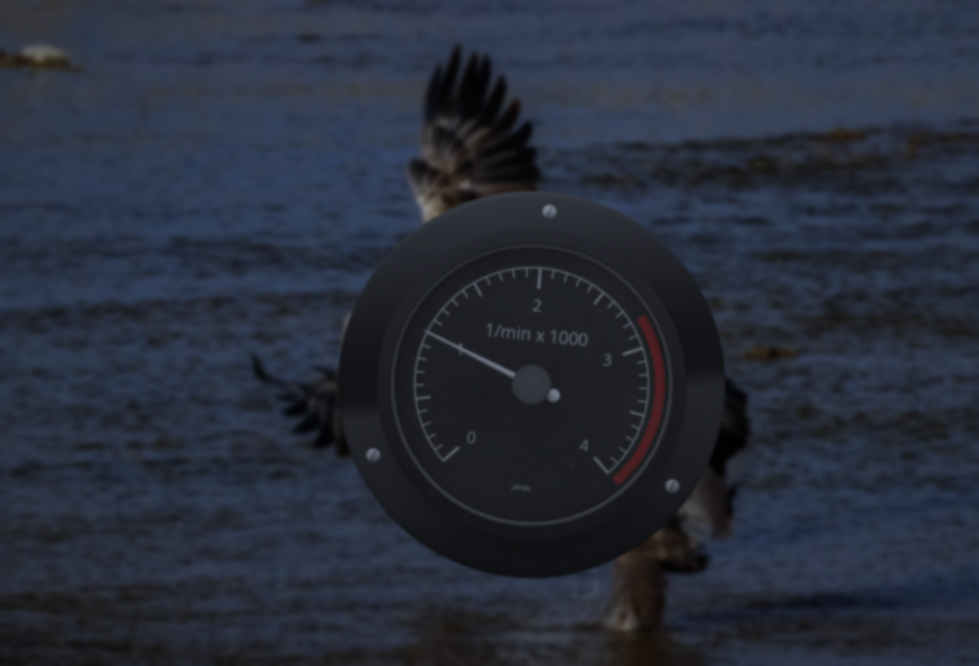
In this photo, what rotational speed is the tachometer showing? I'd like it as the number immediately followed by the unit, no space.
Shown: 1000rpm
